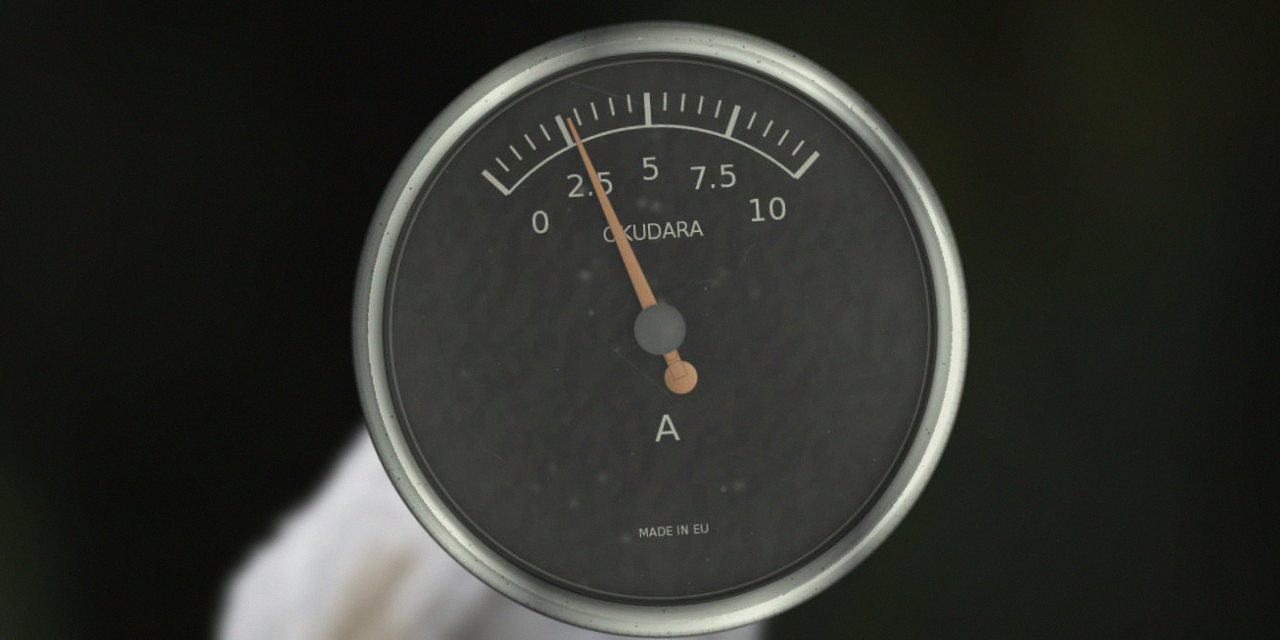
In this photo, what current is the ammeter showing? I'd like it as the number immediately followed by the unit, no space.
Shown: 2.75A
